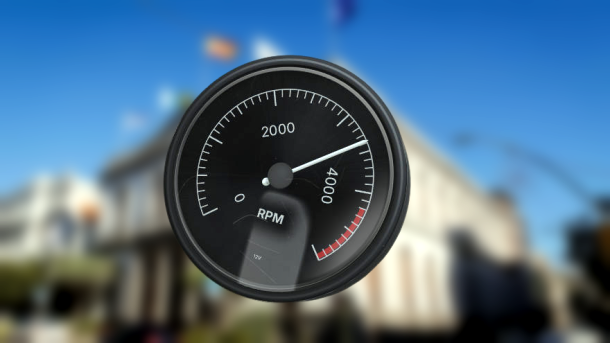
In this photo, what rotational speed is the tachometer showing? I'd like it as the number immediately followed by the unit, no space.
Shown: 3400rpm
